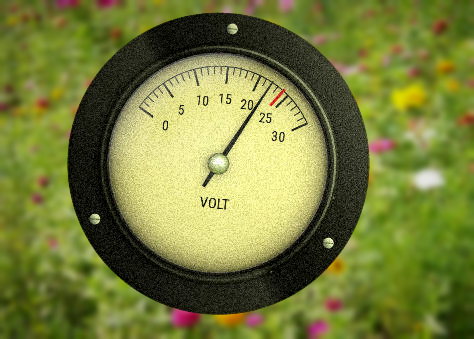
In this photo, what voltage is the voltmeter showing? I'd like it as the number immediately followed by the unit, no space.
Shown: 22V
